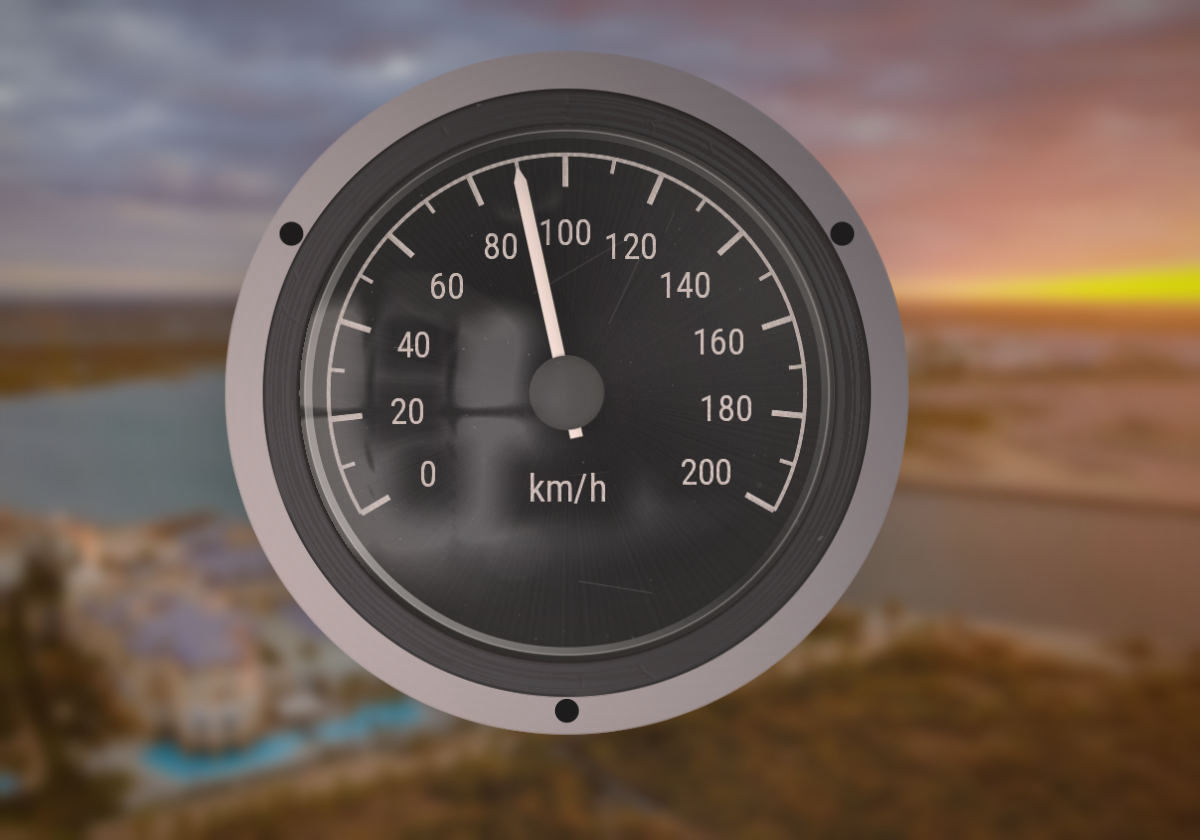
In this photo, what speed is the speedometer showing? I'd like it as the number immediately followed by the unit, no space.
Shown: 90km/h
